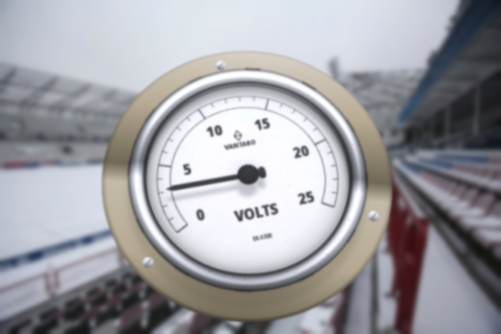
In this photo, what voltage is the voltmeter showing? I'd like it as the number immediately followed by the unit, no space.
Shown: 3V
